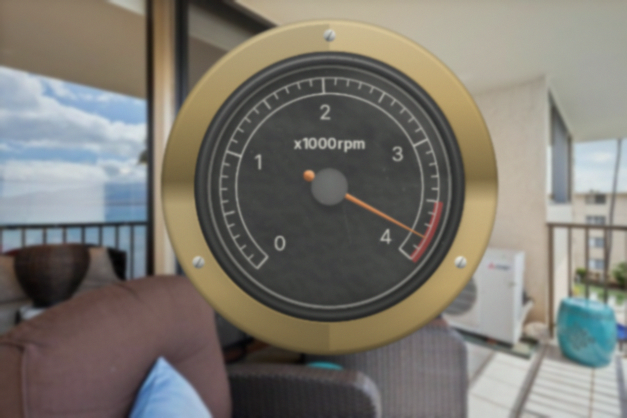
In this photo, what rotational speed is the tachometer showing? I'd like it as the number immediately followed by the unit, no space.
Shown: 3800rpm
